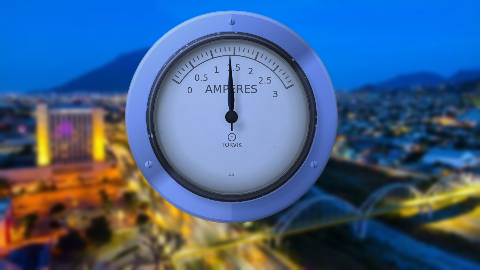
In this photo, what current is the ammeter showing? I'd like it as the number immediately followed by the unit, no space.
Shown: 1.4A
